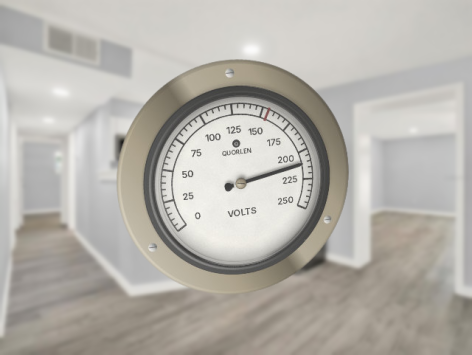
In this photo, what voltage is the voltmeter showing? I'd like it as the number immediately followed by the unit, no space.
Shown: 210V
